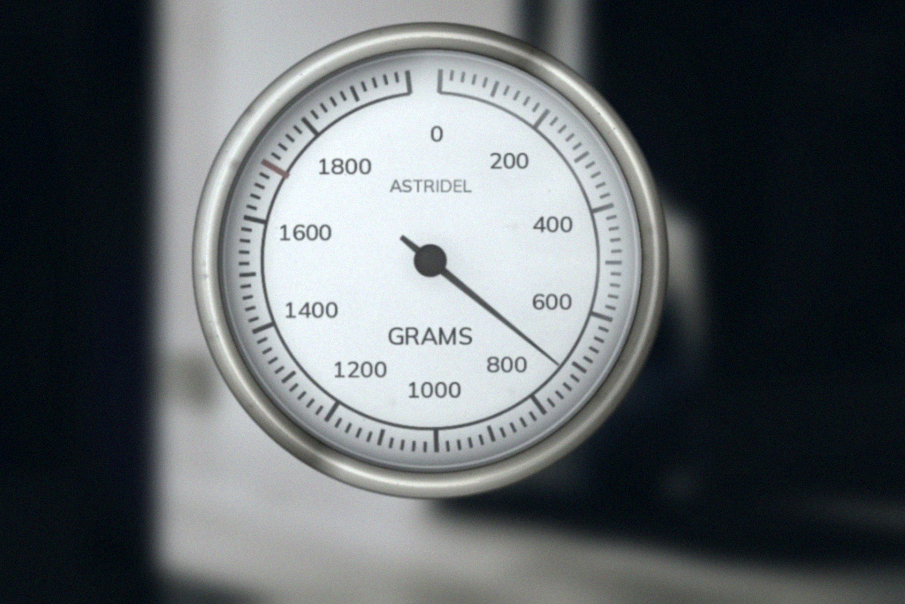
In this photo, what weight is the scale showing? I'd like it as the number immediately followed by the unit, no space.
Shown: 720g
